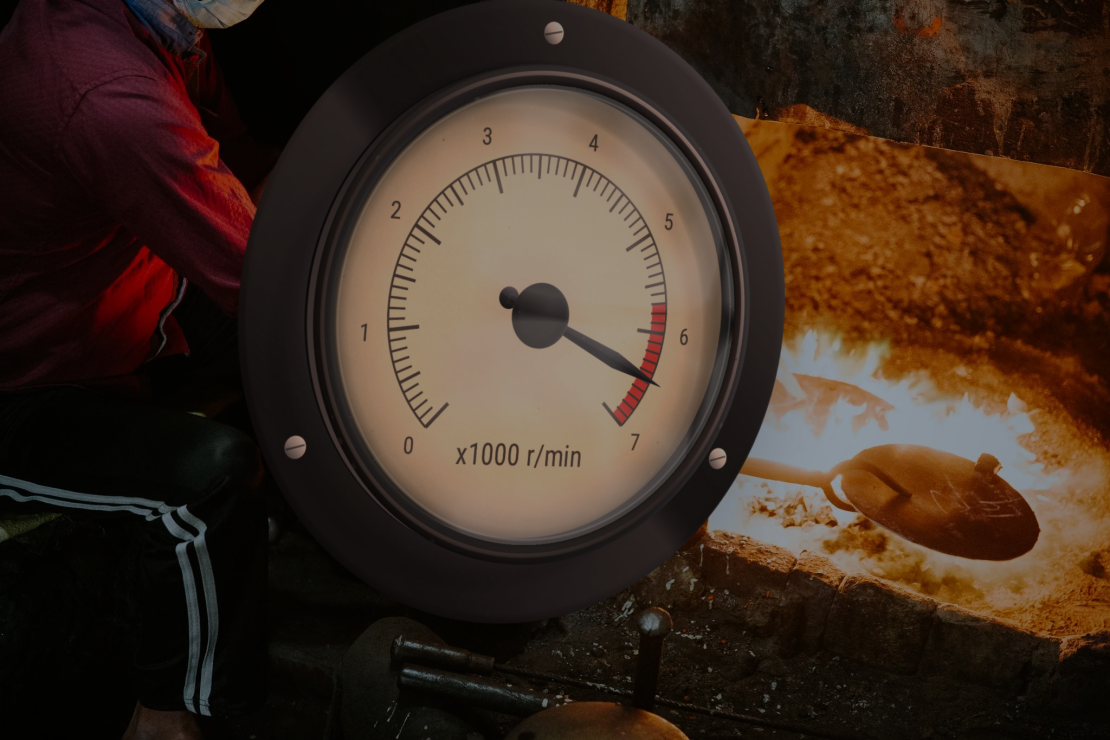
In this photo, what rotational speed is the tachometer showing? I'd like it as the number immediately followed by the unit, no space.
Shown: 6500rpm
